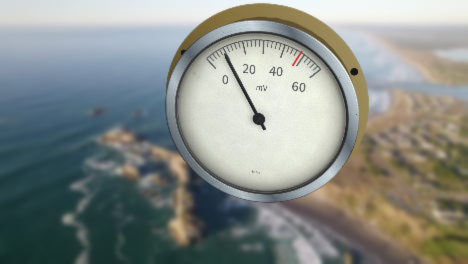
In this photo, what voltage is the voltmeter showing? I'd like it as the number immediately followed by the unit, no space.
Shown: 10mV
